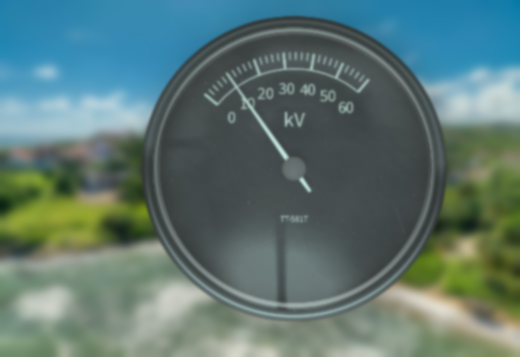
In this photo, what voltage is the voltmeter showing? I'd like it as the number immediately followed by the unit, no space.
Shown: 10kV
